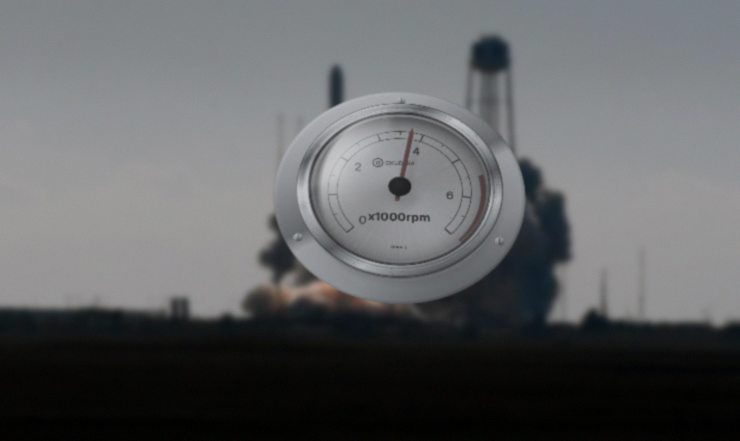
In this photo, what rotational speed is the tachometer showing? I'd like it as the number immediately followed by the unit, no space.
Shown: 3750rpm
